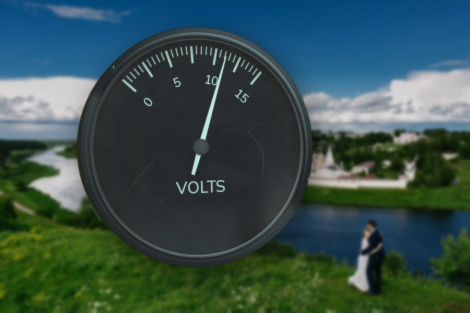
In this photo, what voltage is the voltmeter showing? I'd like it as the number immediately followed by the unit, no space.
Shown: 11V
